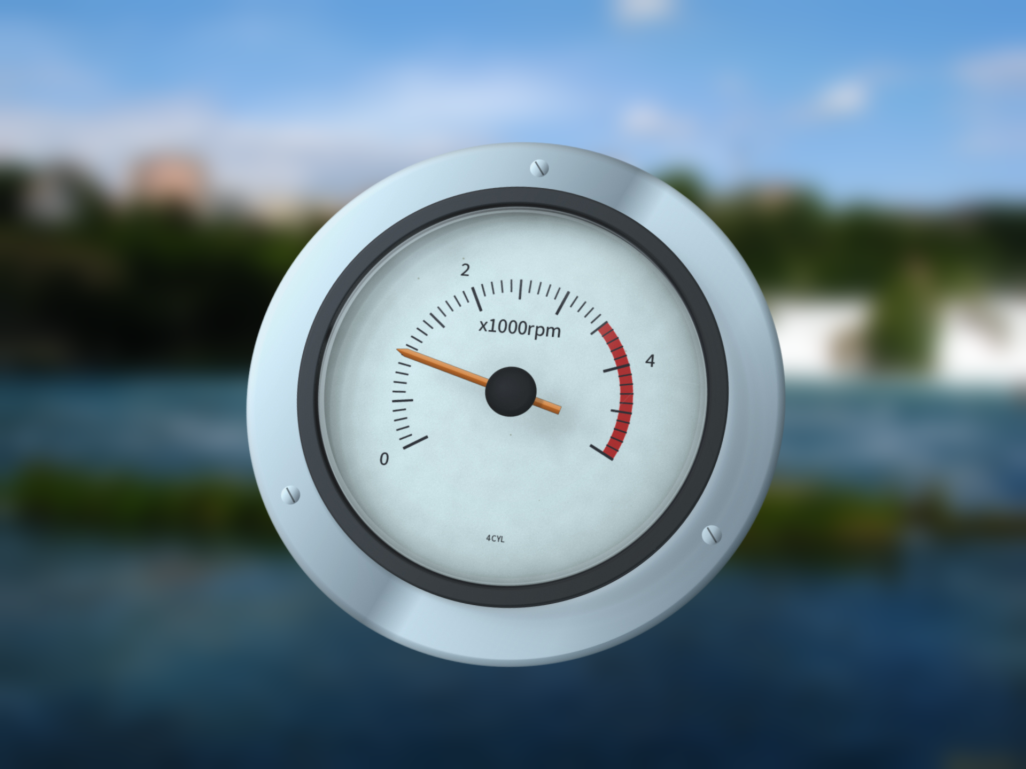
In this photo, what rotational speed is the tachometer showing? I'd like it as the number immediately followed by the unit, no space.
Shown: 1000rpm
